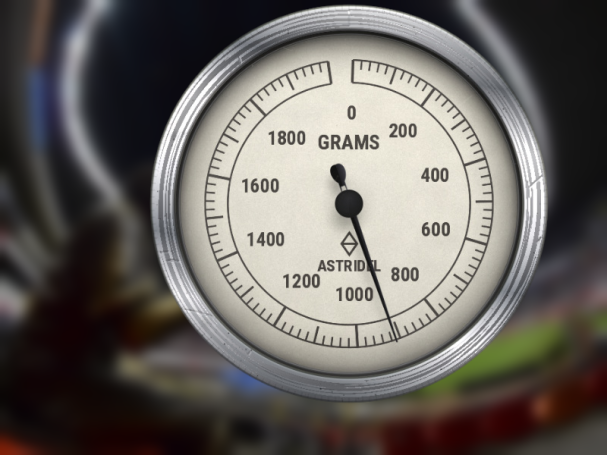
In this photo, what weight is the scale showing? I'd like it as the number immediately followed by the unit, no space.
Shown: 910g
